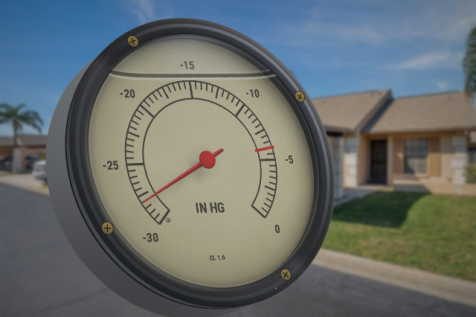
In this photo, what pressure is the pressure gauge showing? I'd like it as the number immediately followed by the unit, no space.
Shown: -28inHg
